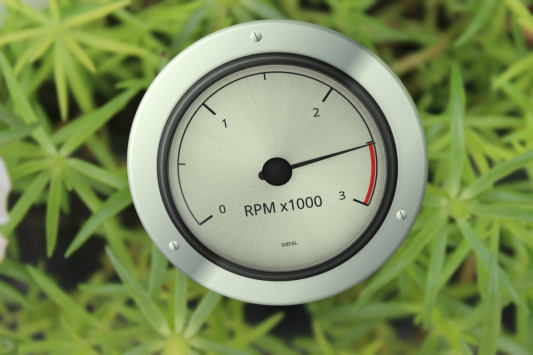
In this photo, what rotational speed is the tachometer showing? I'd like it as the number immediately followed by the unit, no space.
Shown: 2500rpm
